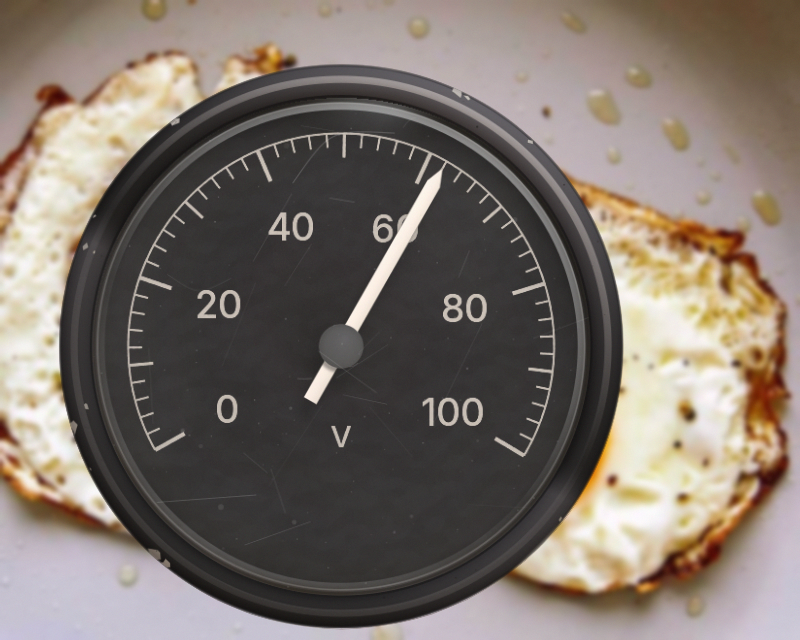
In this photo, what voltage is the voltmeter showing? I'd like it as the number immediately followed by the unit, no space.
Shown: 62V
